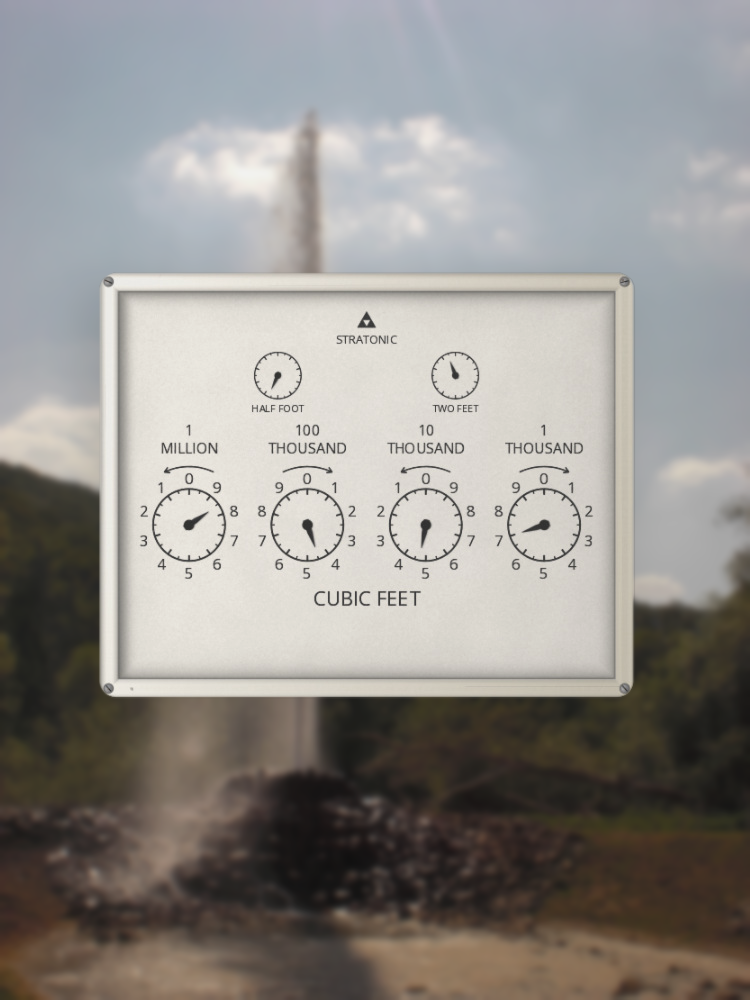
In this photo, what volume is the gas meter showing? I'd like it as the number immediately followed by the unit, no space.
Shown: 844700ft³
